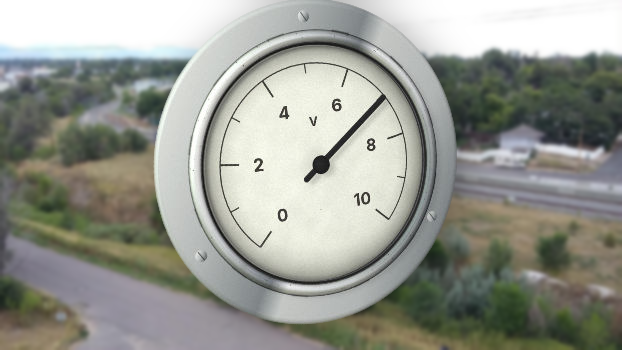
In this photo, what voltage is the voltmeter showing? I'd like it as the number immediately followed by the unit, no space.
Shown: 7V
